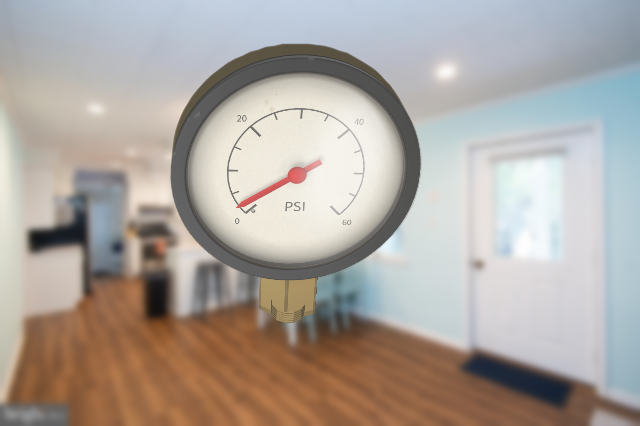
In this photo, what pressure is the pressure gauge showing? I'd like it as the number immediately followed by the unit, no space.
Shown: 2.5psi
